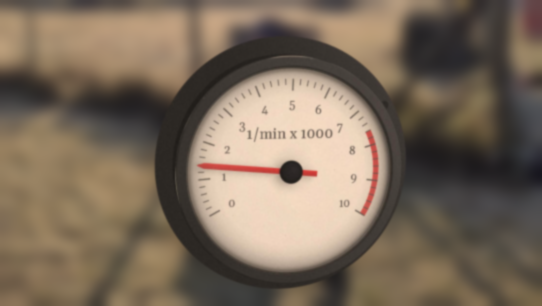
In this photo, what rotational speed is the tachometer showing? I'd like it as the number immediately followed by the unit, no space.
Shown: 1400rpm
